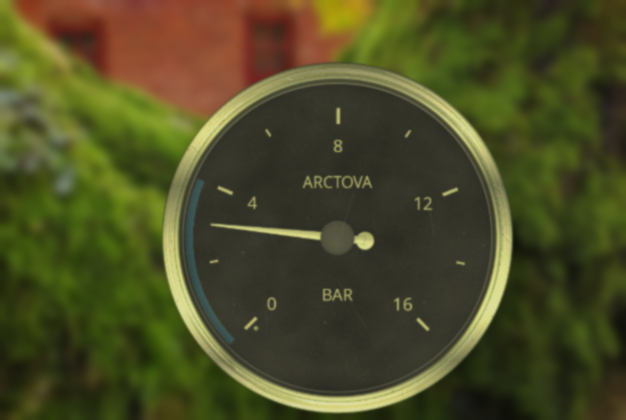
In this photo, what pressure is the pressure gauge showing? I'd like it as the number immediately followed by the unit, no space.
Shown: 3bar
